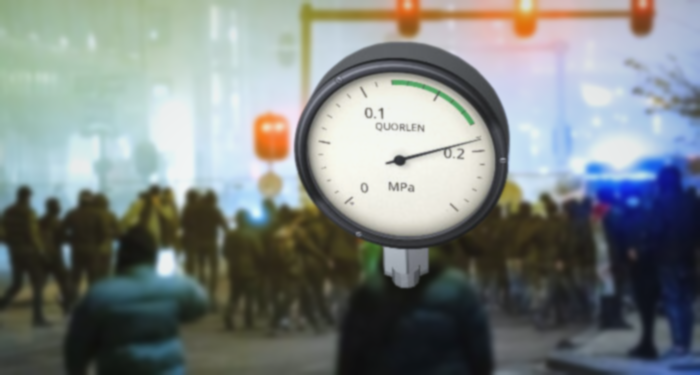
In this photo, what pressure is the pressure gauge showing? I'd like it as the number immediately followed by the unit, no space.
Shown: 0.19MPa
